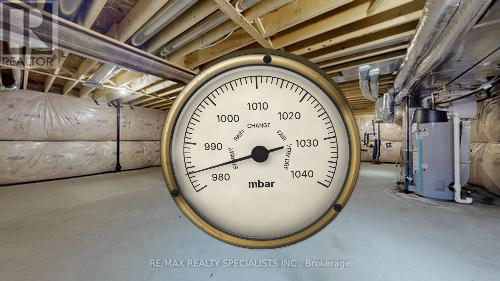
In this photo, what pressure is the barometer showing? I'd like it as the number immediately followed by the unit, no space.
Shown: 984mbar
